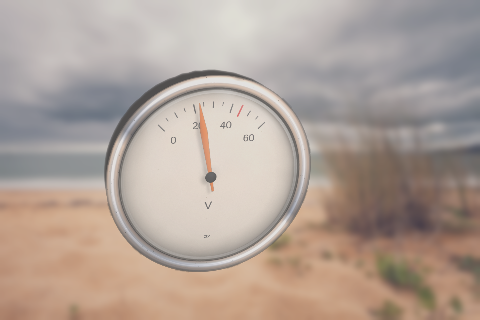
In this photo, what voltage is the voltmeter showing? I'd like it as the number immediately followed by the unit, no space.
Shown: 22.5V
